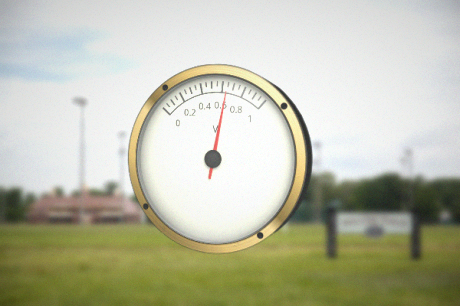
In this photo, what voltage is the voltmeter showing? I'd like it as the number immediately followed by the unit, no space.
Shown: 0.65V
